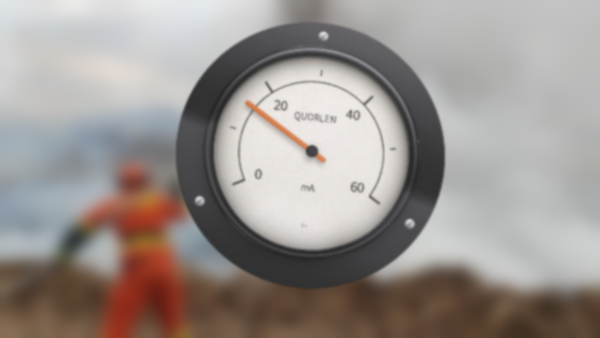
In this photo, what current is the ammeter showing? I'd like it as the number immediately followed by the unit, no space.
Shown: 15mA
